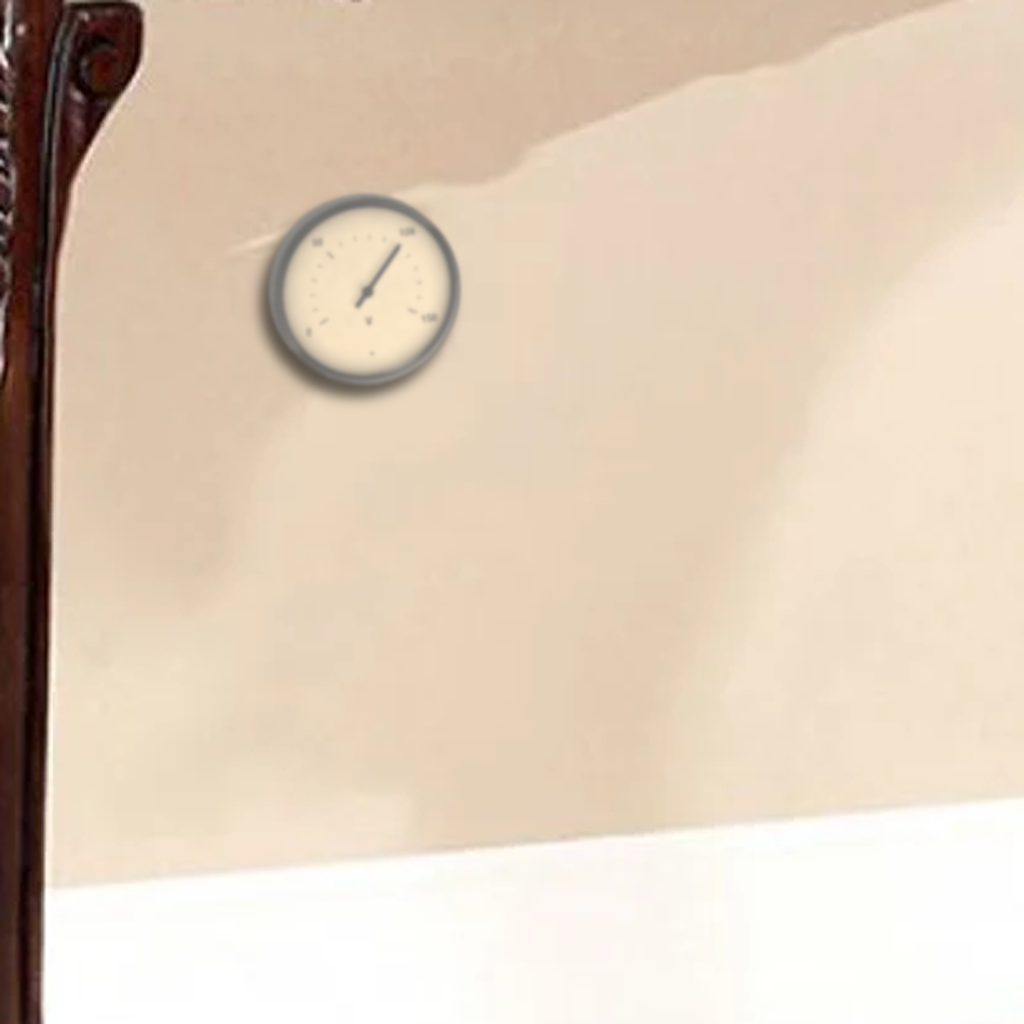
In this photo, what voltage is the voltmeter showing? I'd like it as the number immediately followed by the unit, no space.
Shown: 100V
